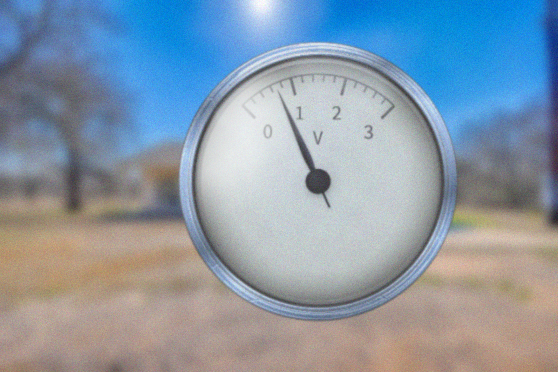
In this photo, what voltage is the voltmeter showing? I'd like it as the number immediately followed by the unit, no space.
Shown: 0.7V
